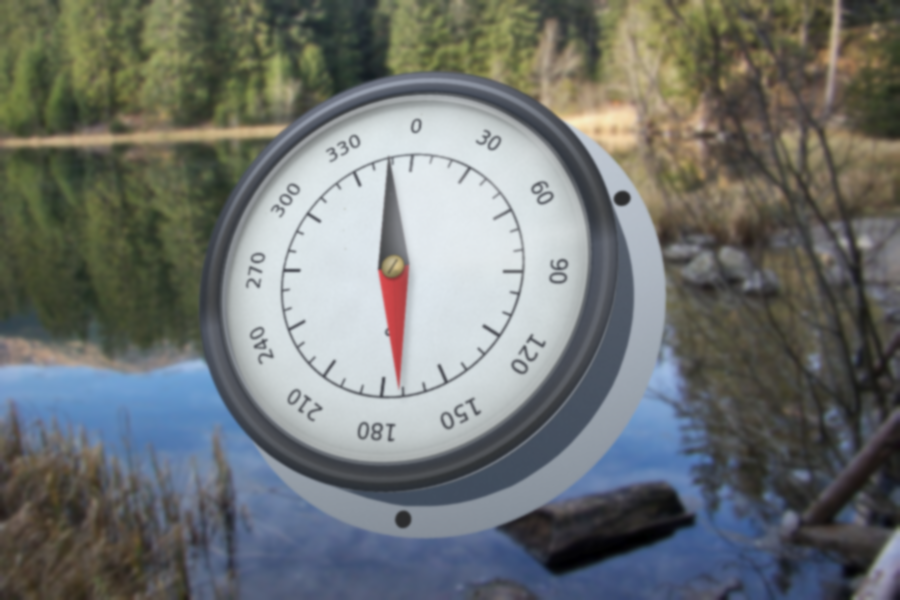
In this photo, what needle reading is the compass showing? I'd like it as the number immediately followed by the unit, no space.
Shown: 170°
